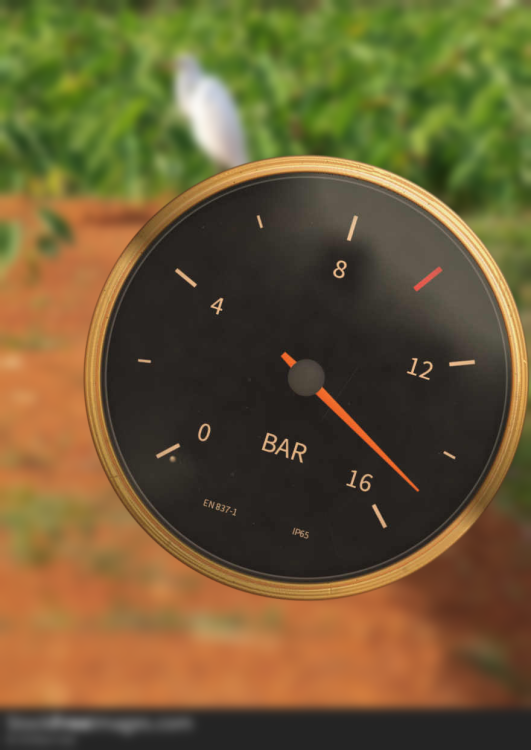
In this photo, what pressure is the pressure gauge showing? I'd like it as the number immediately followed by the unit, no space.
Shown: 15bar
